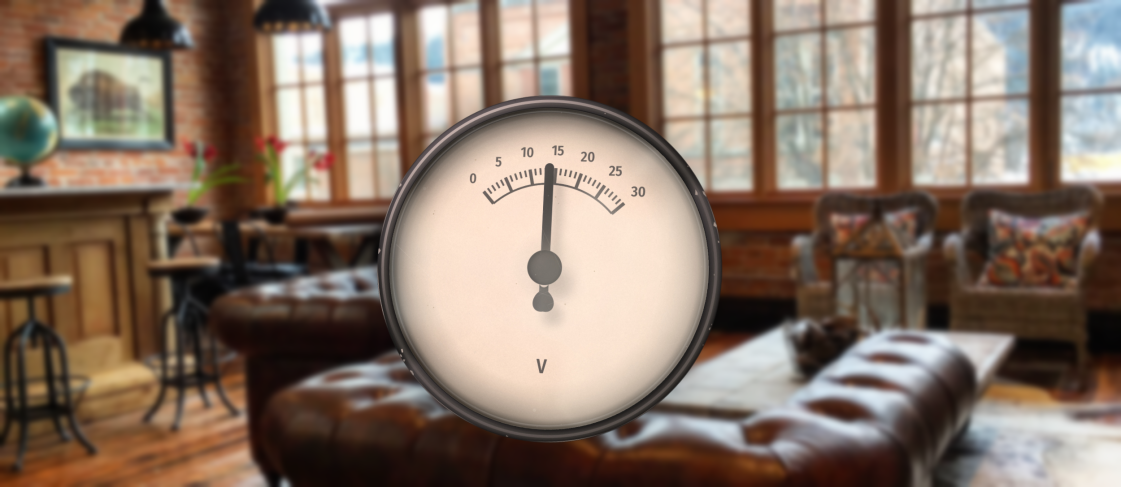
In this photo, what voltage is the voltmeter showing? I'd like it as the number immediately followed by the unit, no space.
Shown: 14V
